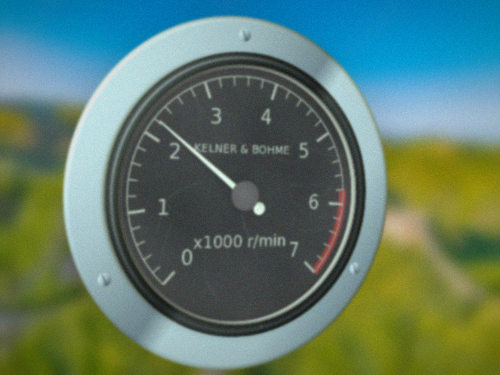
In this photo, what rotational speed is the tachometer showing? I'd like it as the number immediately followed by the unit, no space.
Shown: 2200rpm
